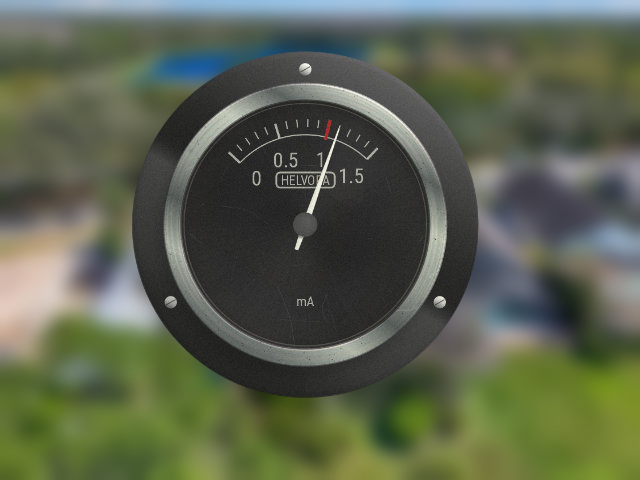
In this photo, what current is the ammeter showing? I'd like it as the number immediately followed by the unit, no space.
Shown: 1.1mA
